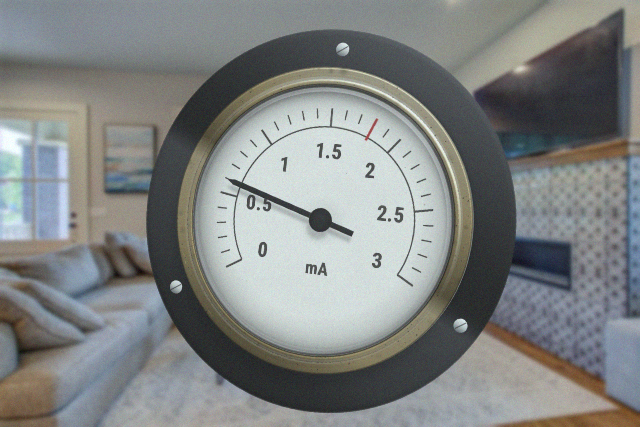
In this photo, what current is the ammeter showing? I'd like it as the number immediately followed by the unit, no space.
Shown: 0.6mA
